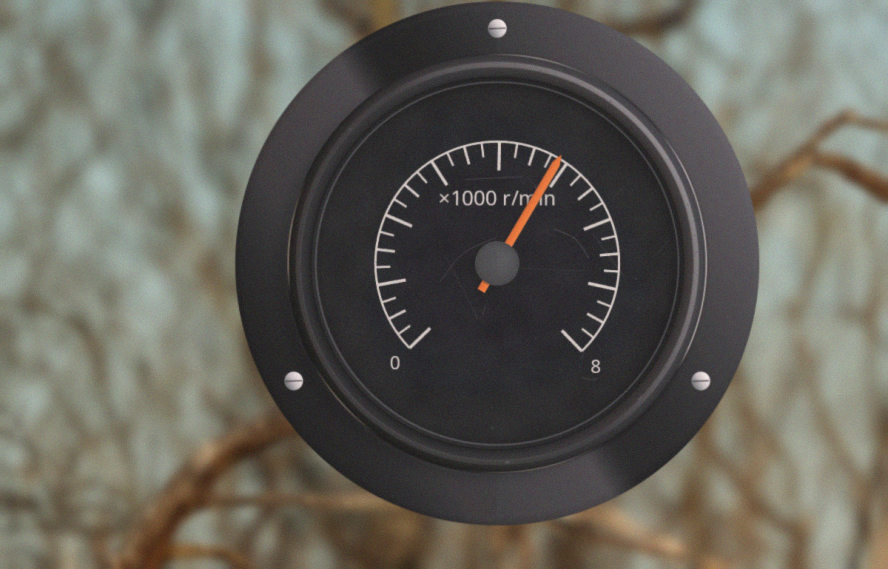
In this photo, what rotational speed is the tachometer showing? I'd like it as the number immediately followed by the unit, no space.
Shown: 4875rpm
